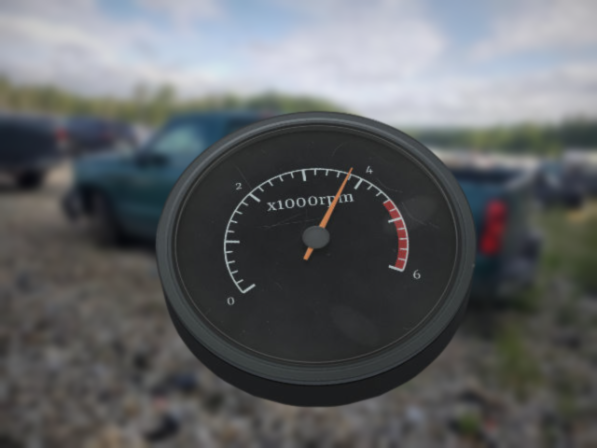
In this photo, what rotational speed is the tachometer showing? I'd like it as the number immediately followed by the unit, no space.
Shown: 3800rpm
